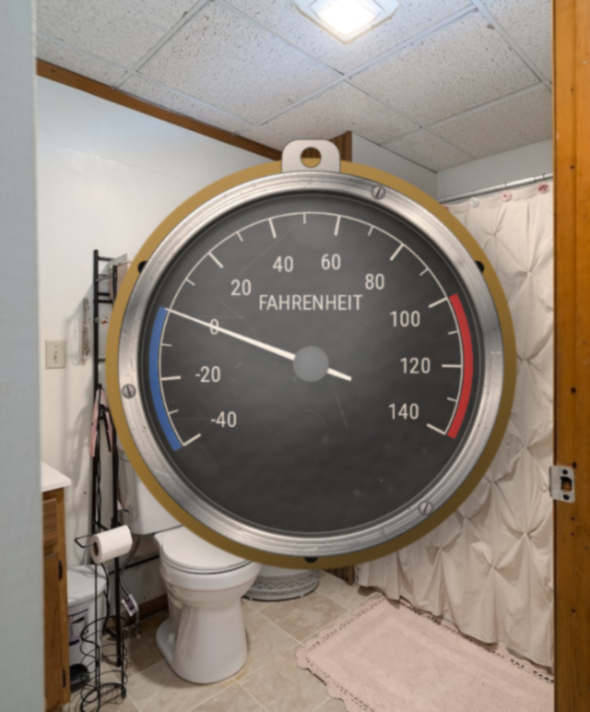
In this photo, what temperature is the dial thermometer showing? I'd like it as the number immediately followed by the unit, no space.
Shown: 0°F
